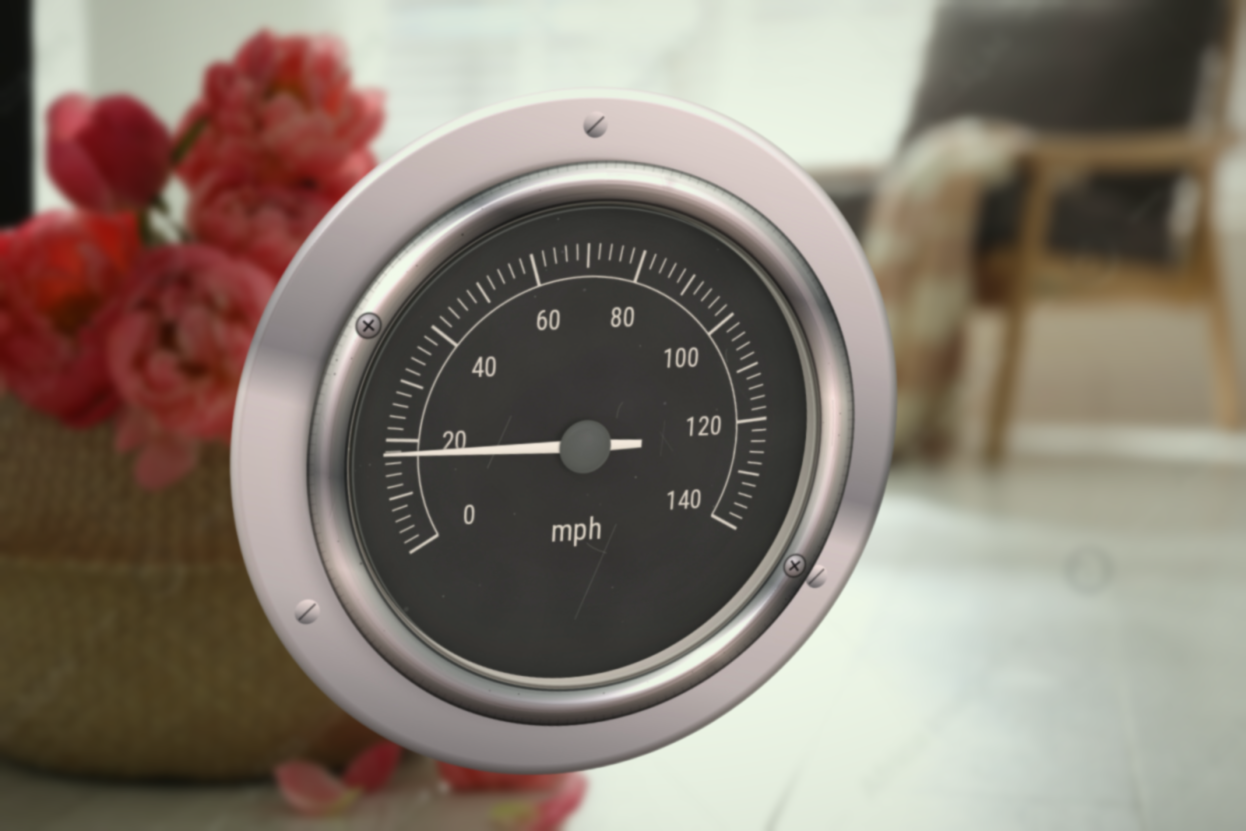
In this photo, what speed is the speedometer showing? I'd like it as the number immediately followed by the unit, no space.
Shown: 18mph
